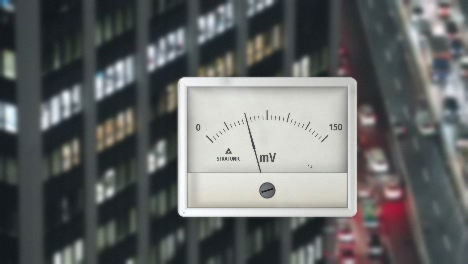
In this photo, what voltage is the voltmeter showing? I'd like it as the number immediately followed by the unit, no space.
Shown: 50mV
